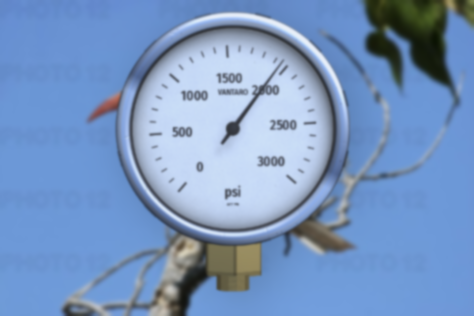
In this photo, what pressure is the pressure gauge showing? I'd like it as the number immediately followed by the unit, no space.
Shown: 1950psi
